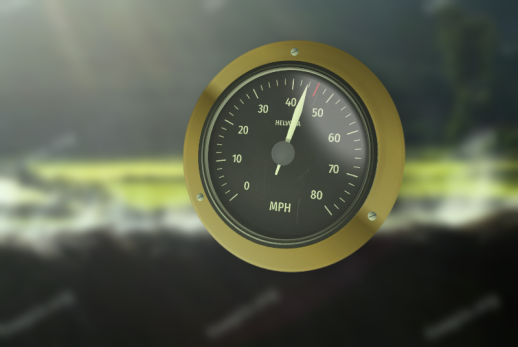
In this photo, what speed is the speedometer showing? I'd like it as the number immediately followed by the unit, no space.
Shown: 44mph
